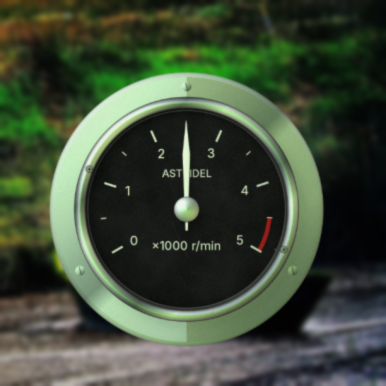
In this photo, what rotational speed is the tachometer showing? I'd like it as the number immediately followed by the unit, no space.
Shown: 2500rpm
